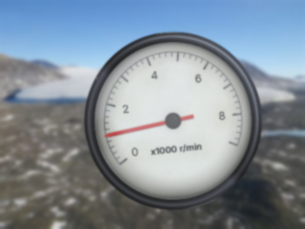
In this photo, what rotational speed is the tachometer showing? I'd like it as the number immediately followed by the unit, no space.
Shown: 1000rpm
